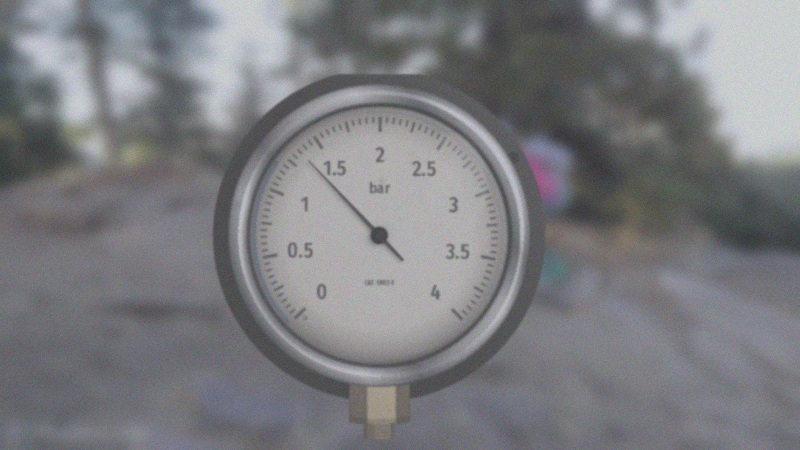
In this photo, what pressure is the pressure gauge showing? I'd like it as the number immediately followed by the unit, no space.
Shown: 1.35bar
